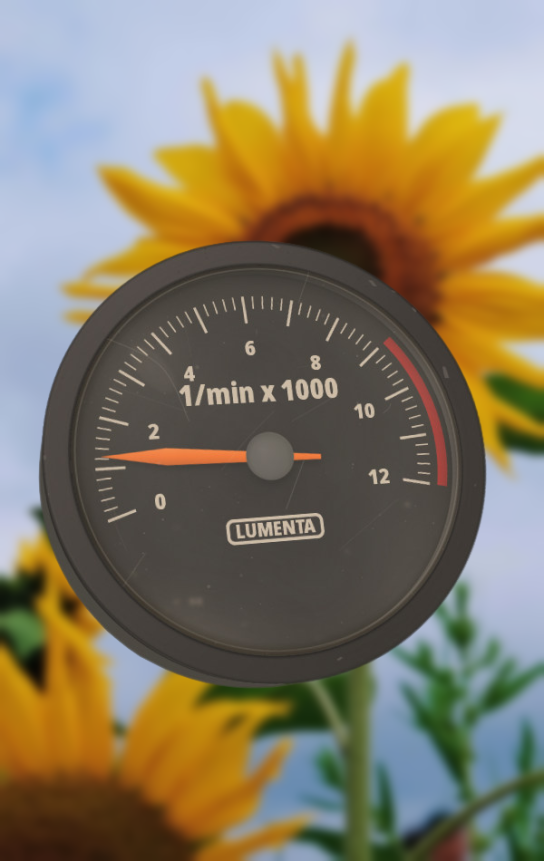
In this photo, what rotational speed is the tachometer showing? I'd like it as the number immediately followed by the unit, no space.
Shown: 1200rpm
